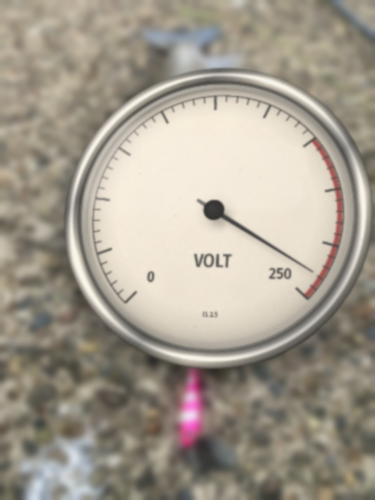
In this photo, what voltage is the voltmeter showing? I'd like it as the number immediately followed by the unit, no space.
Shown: 240V
